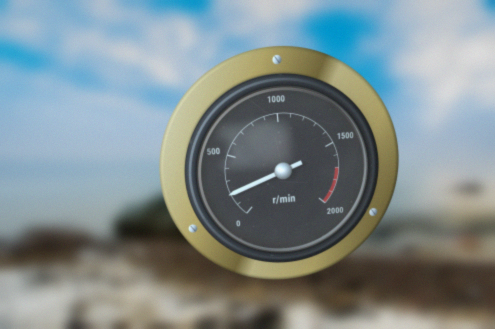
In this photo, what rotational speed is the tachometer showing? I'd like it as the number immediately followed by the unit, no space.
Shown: 200rpm
